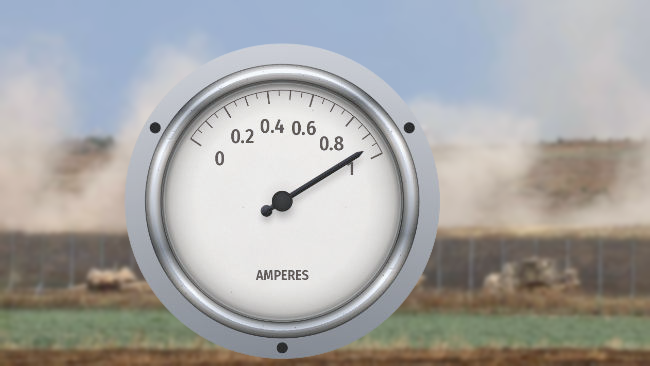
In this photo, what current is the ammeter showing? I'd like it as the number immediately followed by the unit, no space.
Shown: 0.95A
